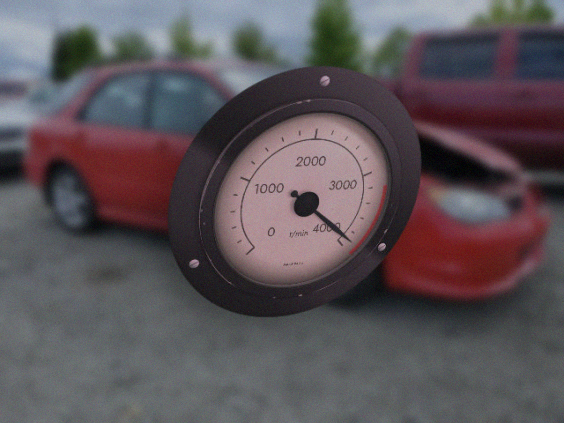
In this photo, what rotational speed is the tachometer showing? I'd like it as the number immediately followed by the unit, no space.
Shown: 3900rpm
